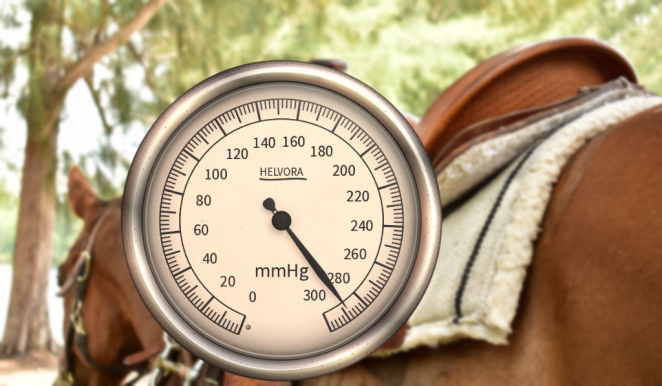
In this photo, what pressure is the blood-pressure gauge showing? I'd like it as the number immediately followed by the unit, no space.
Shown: 288mmHg
